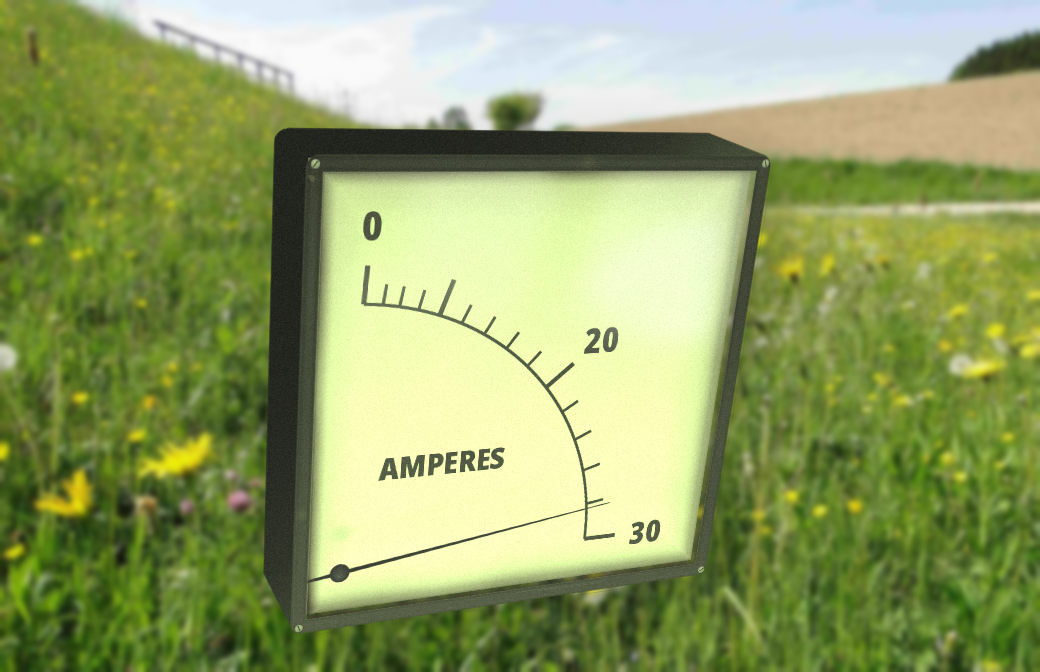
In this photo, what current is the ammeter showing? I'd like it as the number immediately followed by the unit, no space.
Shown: 28A
